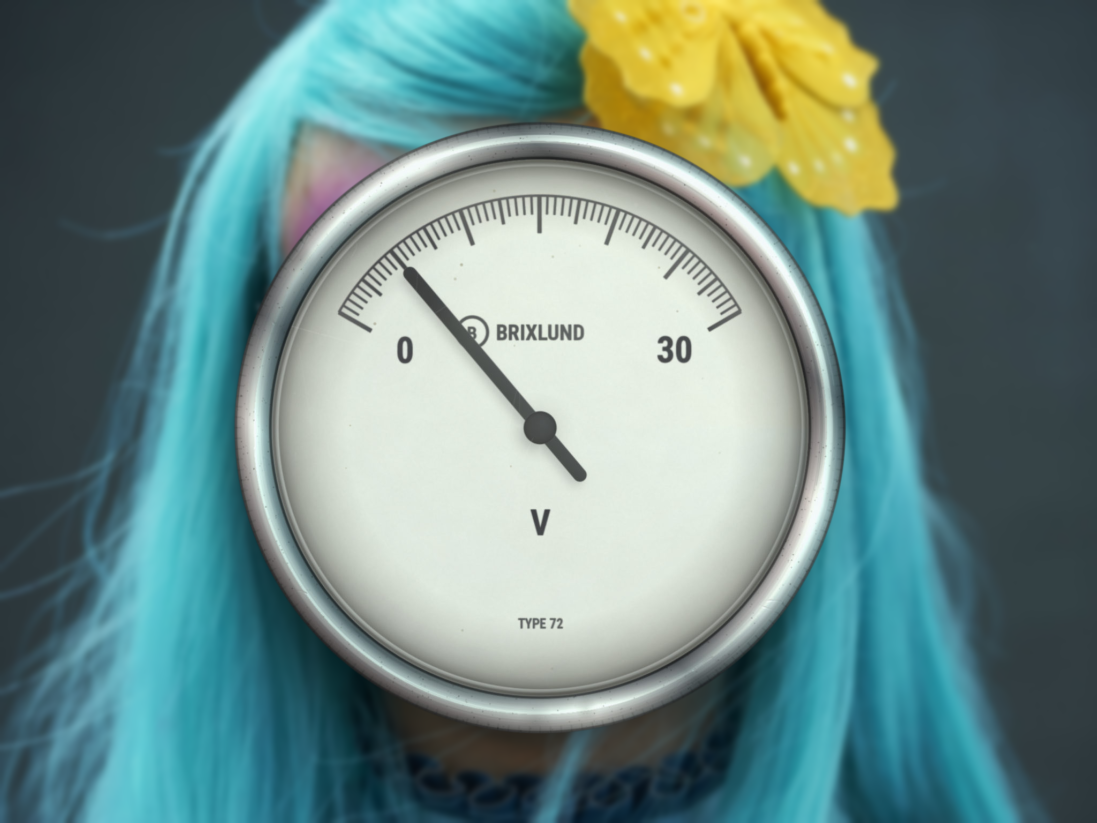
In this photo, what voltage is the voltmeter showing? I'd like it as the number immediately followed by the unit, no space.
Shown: 5V
